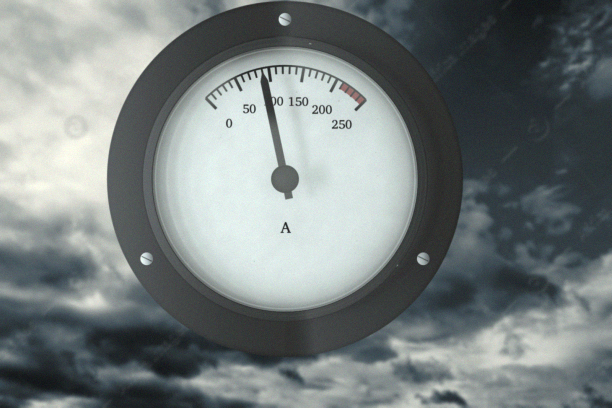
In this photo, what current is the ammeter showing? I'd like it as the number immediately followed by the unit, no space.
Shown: 90A
